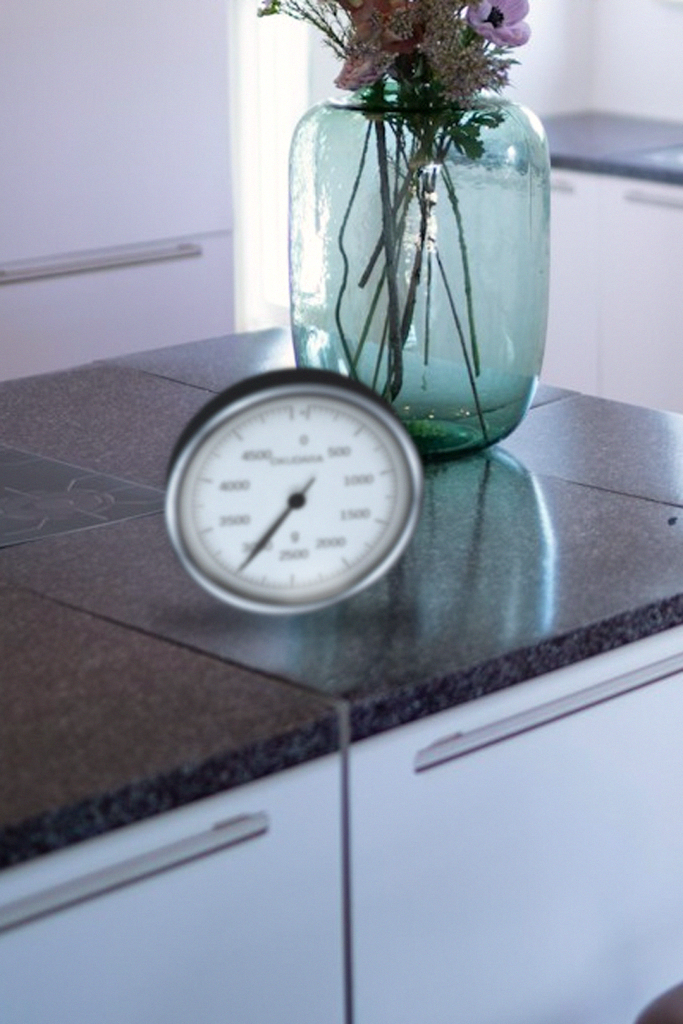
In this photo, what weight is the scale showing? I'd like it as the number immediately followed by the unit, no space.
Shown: 3000g
